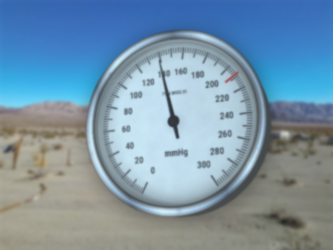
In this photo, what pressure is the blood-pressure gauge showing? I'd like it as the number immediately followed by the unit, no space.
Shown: 140mmHg
